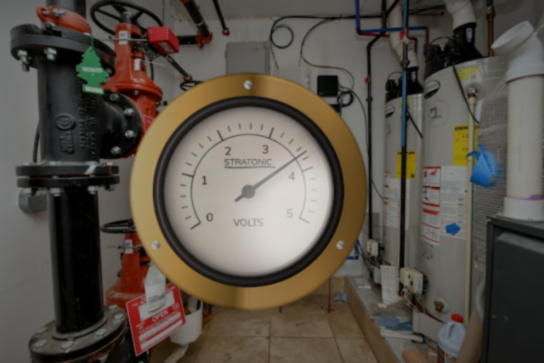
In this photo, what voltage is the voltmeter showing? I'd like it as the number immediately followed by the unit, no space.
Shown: 3.7V
